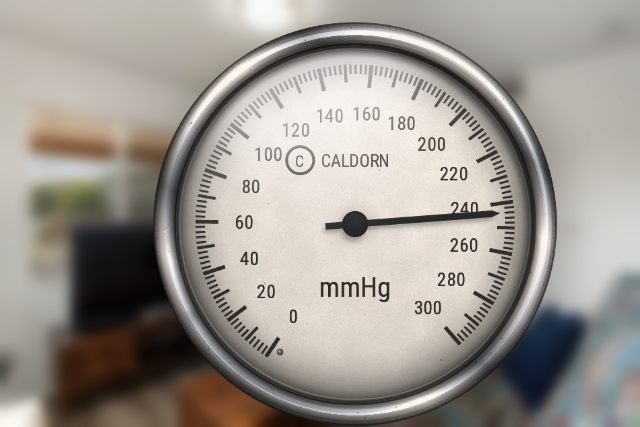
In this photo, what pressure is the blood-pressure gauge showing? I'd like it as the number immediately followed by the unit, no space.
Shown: 244mmHg
